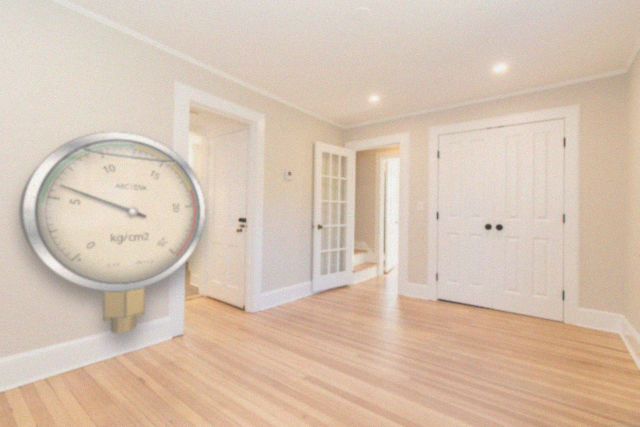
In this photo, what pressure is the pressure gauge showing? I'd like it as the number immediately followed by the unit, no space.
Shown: 6kg/cm²
